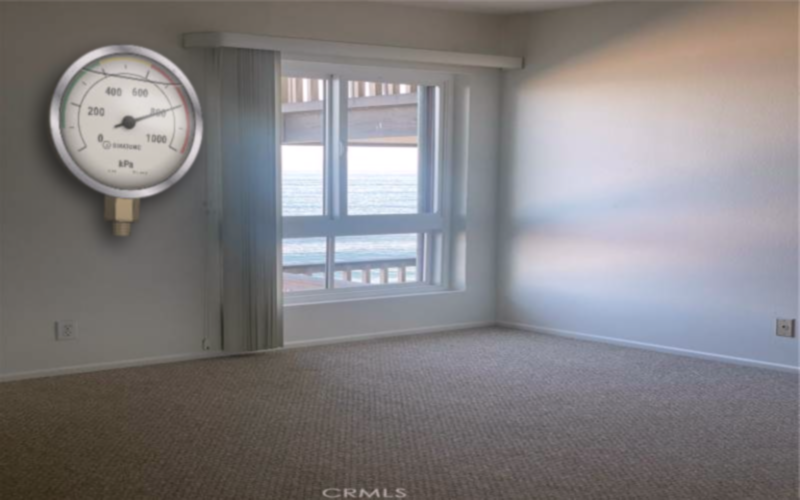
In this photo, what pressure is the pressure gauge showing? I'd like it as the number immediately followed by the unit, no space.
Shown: 800kPa
